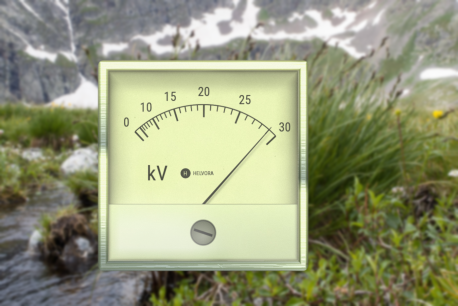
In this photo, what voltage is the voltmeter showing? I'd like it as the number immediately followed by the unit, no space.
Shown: 29kV
